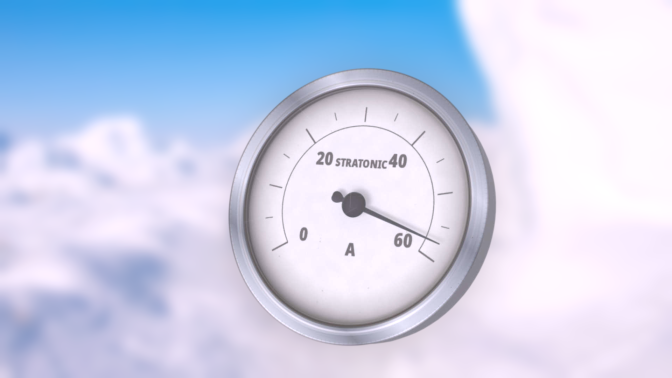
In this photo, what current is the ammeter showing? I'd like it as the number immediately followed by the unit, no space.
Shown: 57.5A
